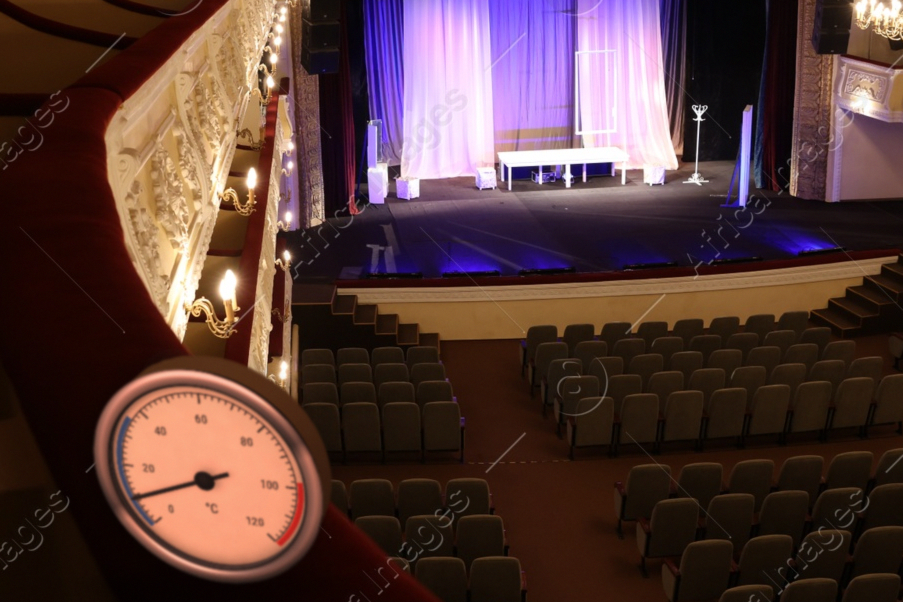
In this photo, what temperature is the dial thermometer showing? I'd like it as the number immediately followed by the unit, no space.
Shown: 10°C
